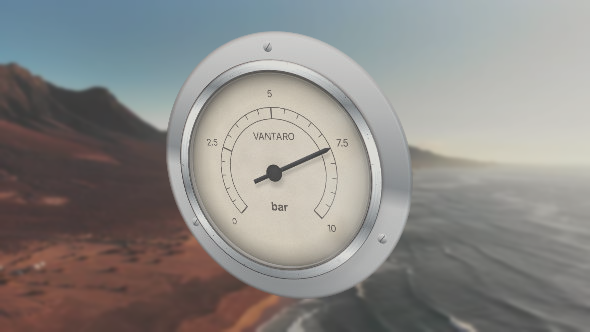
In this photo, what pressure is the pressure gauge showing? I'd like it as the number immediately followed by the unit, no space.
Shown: 7.5bar
